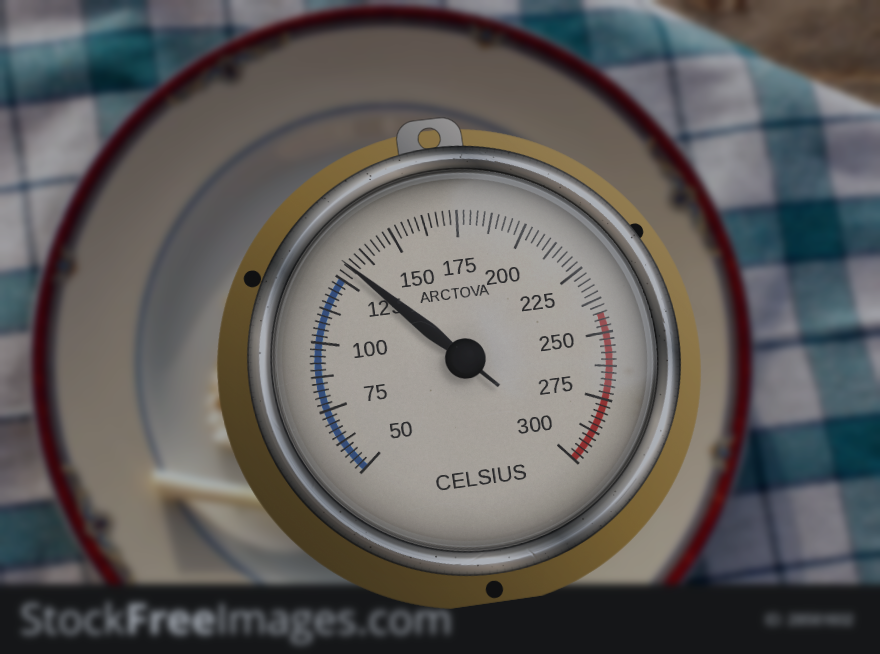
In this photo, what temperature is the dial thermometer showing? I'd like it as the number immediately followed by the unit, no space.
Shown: 130°C
